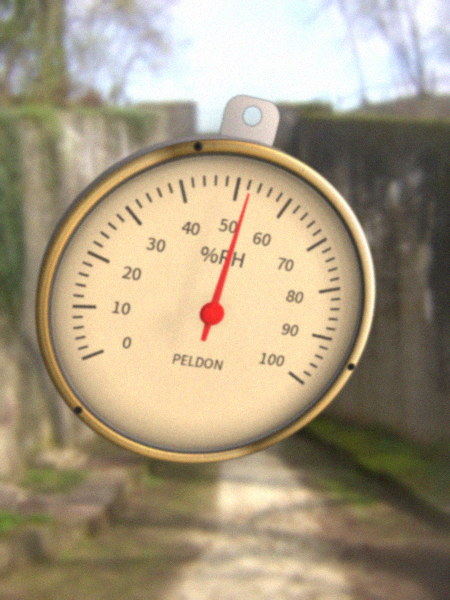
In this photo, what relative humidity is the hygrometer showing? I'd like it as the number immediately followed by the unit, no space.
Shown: 52%
